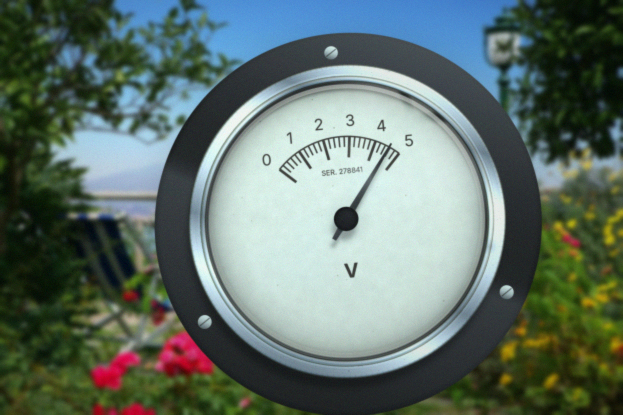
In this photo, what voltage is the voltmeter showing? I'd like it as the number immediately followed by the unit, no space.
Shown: 4.6V
